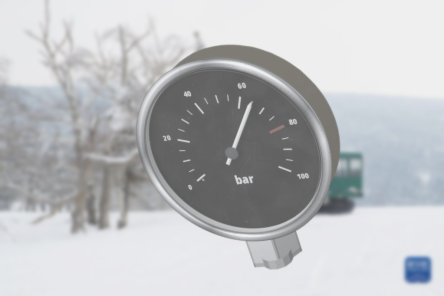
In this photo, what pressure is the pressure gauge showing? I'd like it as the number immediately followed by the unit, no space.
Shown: 65bar
